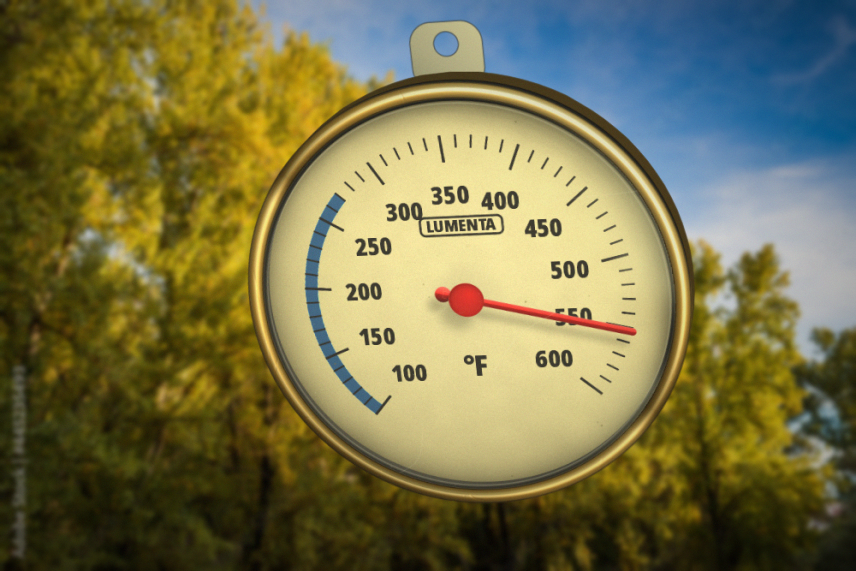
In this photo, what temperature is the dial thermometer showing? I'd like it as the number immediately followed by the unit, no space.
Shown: 550°F
